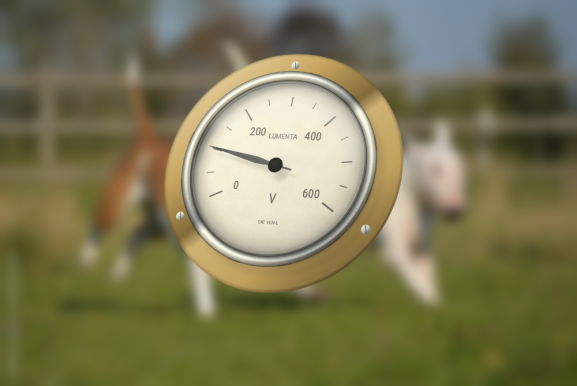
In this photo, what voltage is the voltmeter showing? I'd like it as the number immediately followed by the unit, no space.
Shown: 100V
